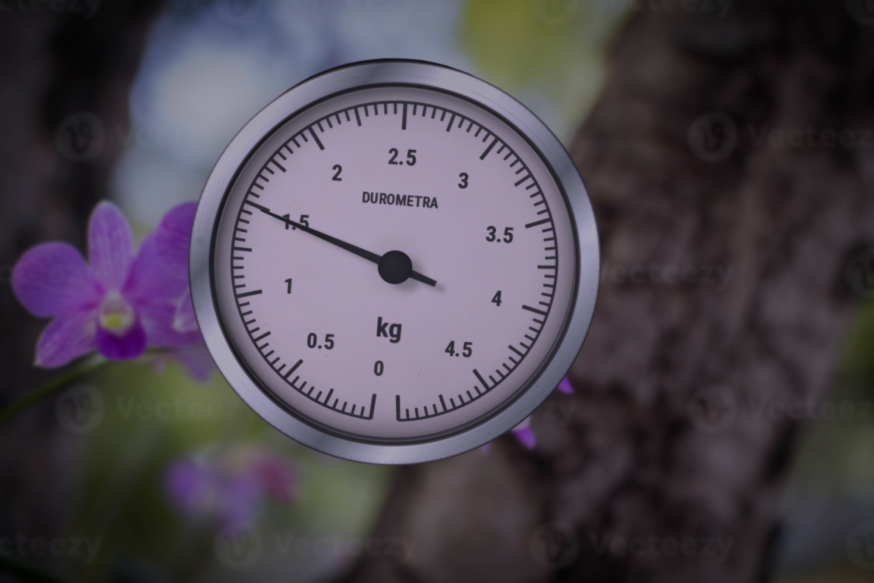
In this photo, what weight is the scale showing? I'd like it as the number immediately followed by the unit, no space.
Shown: 1.5kg
